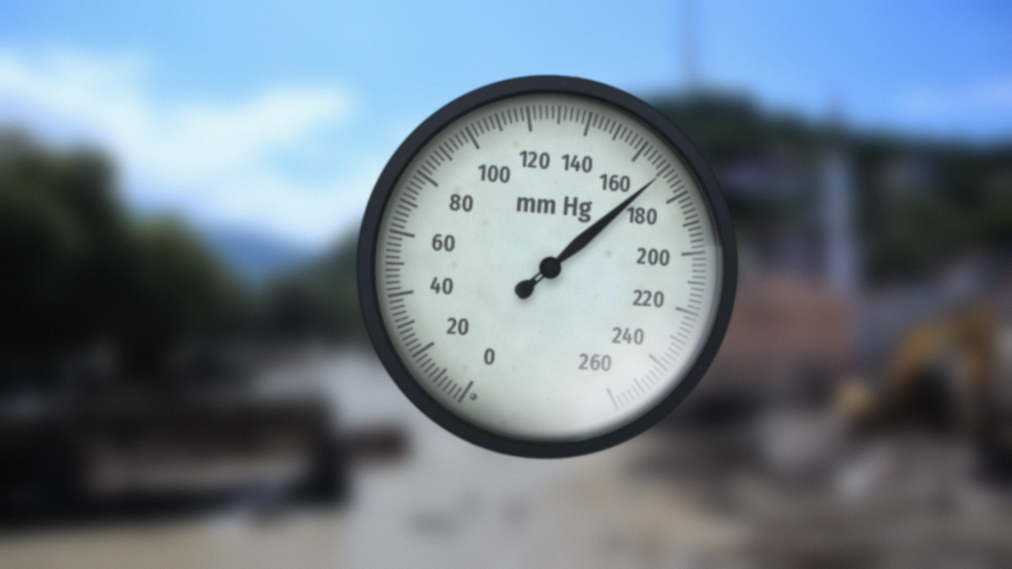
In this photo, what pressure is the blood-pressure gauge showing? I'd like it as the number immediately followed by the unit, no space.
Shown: 170mmHg
